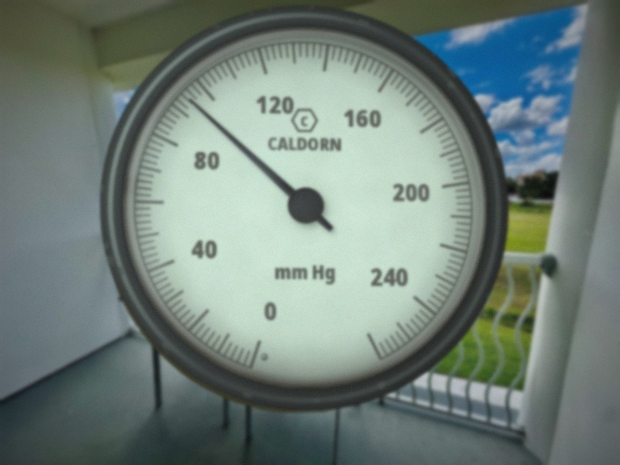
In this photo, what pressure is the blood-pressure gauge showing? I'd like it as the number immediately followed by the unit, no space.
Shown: 94mmHg
